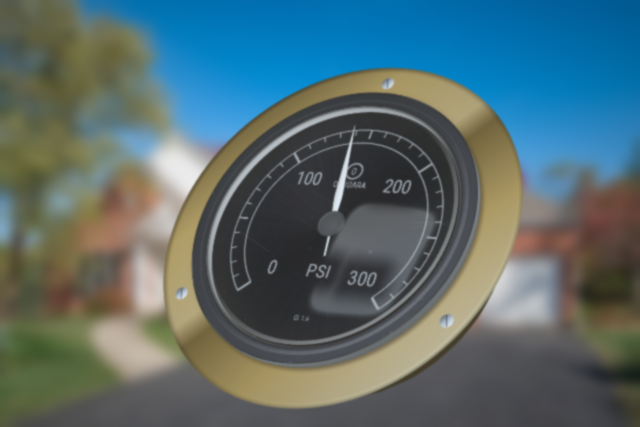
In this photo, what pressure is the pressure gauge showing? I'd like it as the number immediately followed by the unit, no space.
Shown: 140psi
